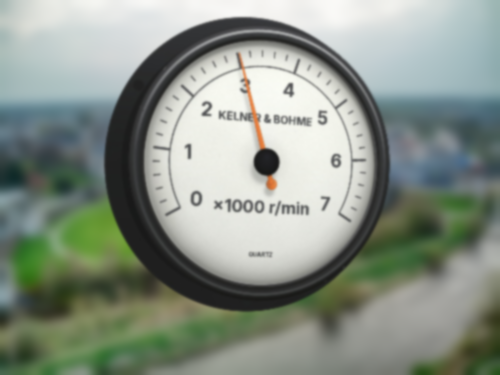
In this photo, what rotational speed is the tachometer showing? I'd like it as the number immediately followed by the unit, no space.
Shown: 3000rpm
